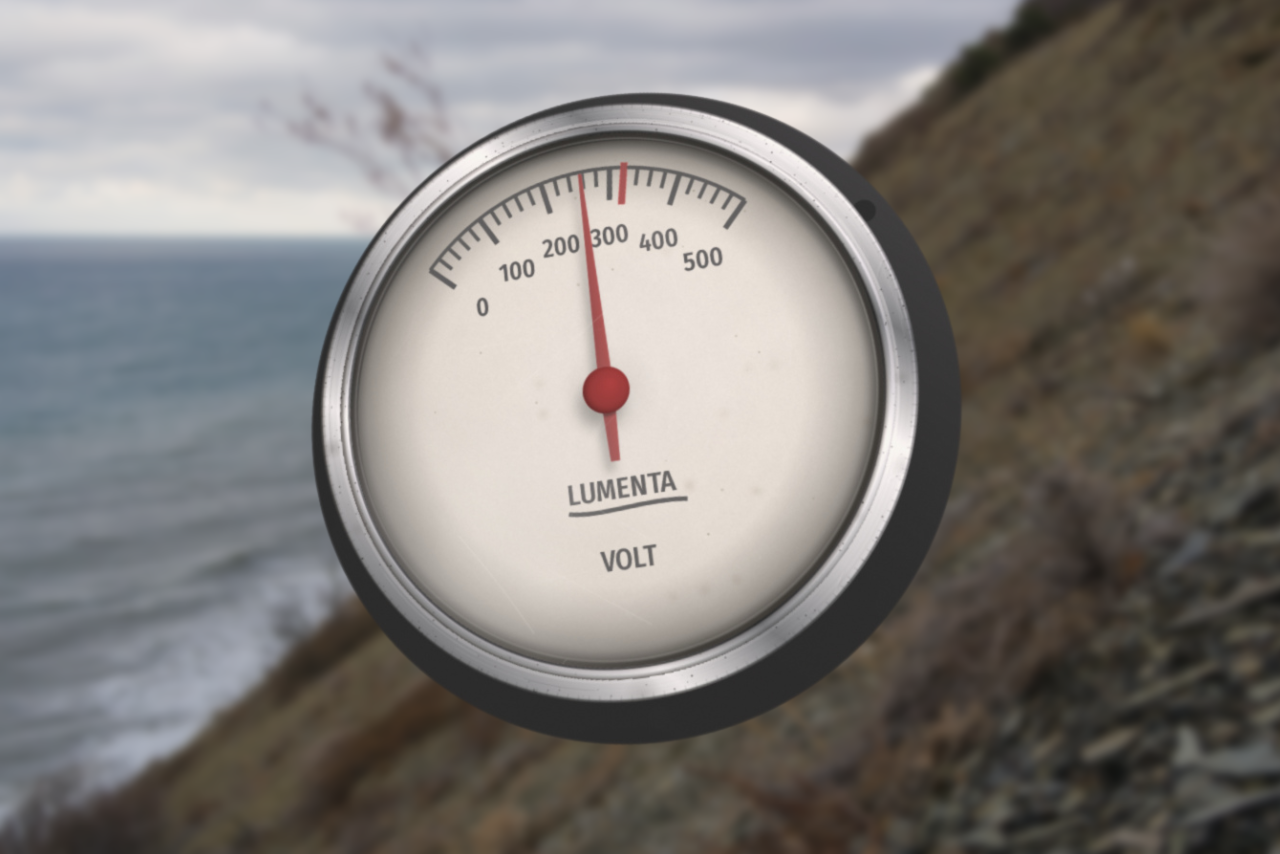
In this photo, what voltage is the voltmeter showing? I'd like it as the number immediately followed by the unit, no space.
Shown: 260V
